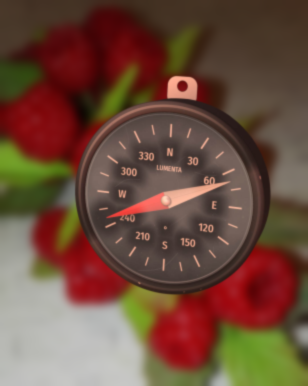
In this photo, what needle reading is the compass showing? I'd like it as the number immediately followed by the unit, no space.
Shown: 247.5°
